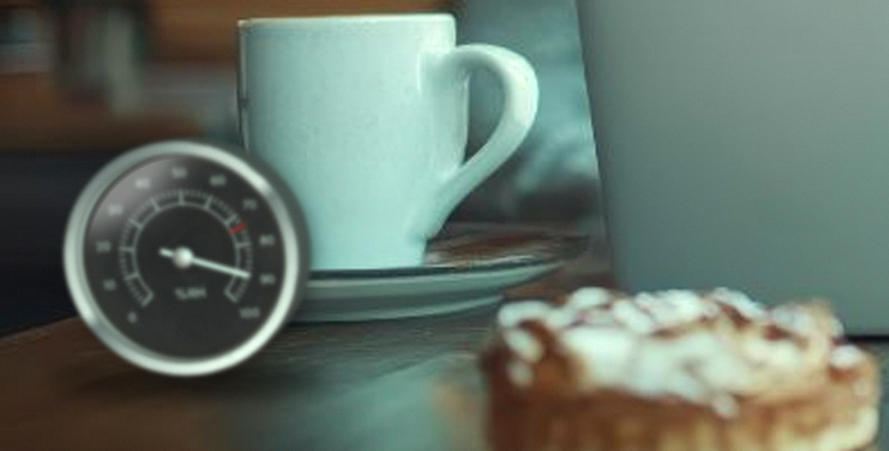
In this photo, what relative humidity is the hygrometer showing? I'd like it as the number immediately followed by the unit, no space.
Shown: 90%
